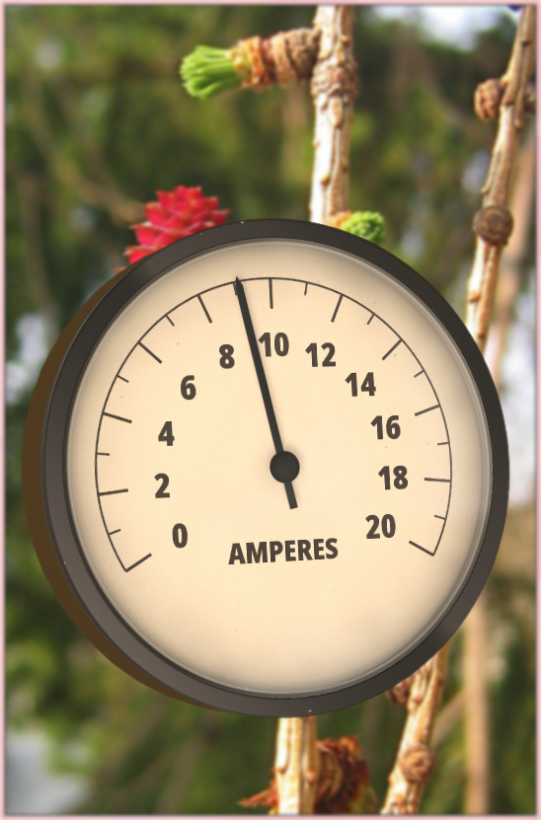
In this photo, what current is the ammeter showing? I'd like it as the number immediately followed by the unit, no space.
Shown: 9A
